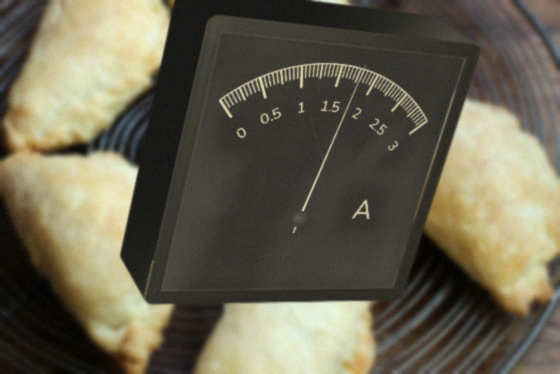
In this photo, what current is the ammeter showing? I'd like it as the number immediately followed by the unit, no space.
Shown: 1.75A
